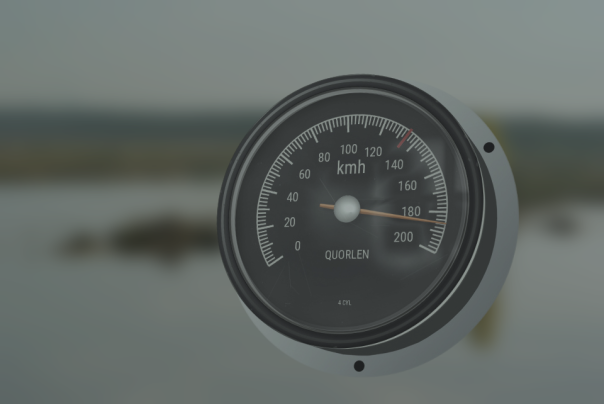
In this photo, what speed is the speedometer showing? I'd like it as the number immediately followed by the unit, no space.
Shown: 186km/h
